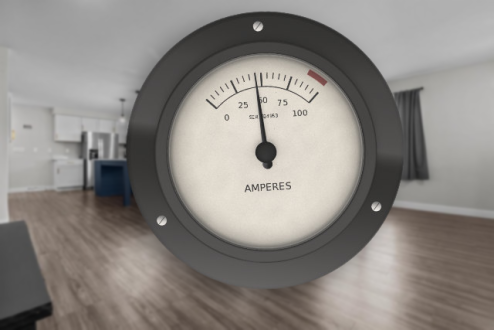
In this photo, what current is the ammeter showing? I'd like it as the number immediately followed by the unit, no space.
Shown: 45A
